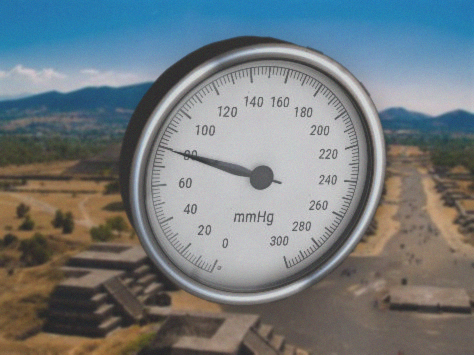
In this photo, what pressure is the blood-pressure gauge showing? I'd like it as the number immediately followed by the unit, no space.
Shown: 80mmHg
